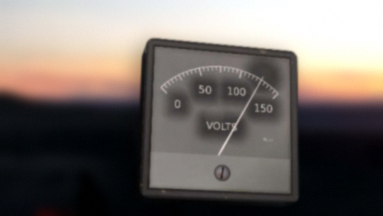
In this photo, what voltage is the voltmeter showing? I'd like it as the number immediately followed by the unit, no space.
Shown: 125V
